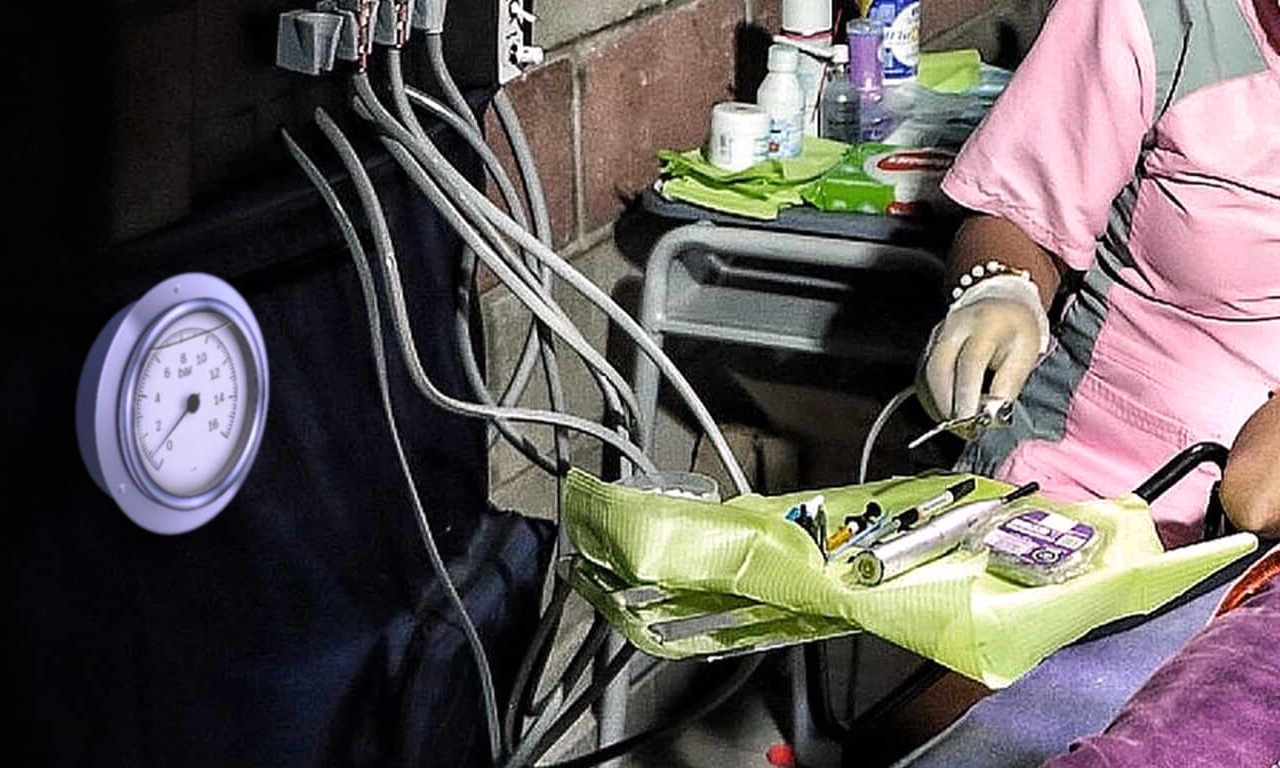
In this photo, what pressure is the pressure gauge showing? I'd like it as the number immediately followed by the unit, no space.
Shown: 1bar
